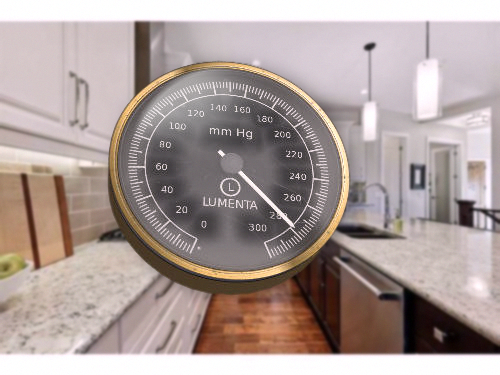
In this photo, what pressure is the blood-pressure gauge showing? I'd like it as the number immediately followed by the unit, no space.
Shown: 280mmHg
